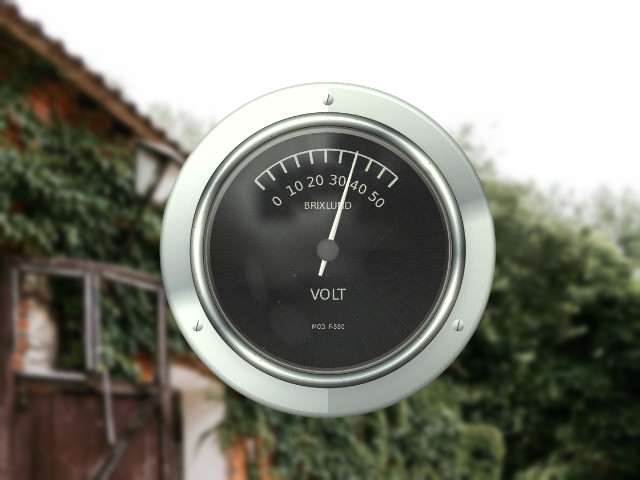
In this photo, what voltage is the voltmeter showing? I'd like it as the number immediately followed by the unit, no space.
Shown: 35V
